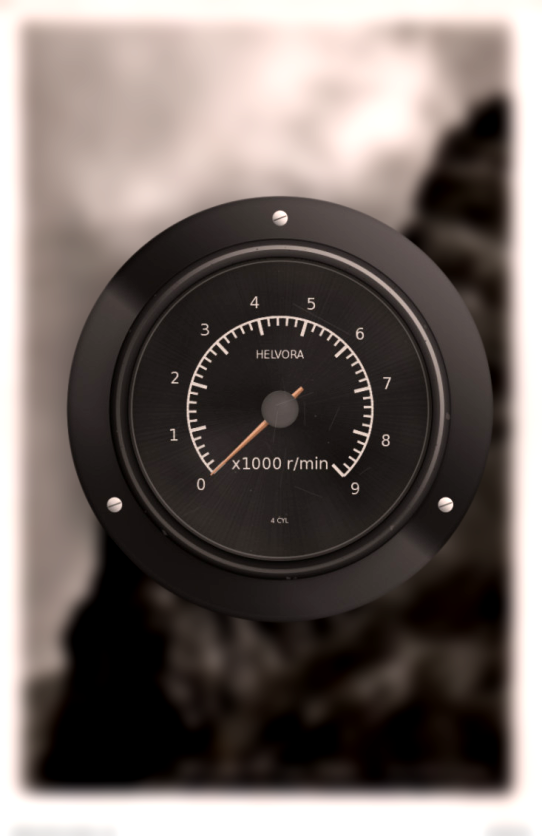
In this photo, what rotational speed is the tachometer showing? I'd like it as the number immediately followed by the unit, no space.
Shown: 0rpm
